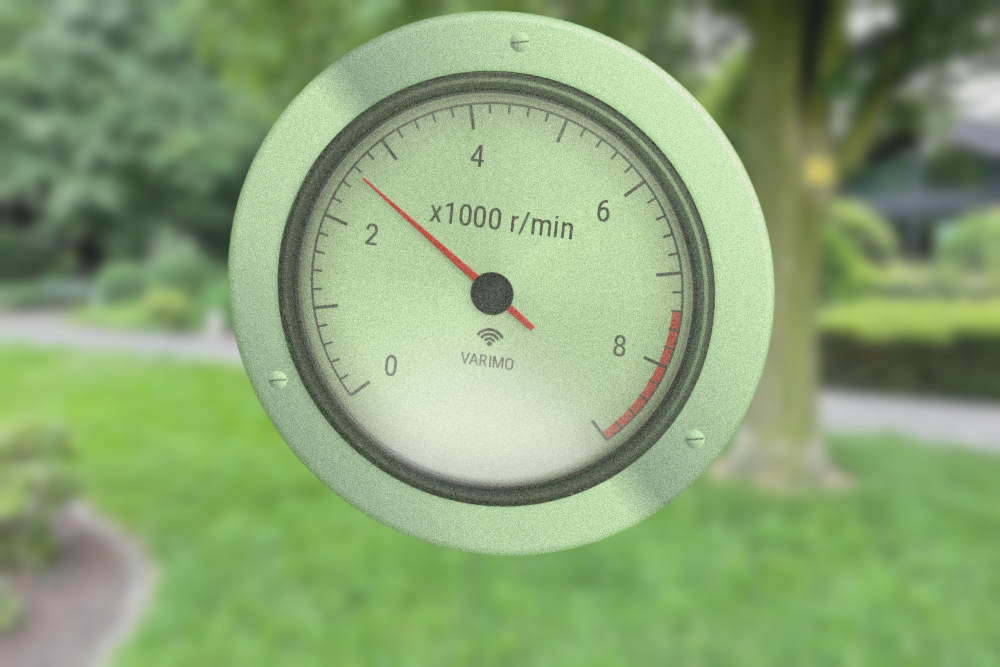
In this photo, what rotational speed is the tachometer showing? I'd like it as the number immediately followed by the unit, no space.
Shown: 2600rpm
